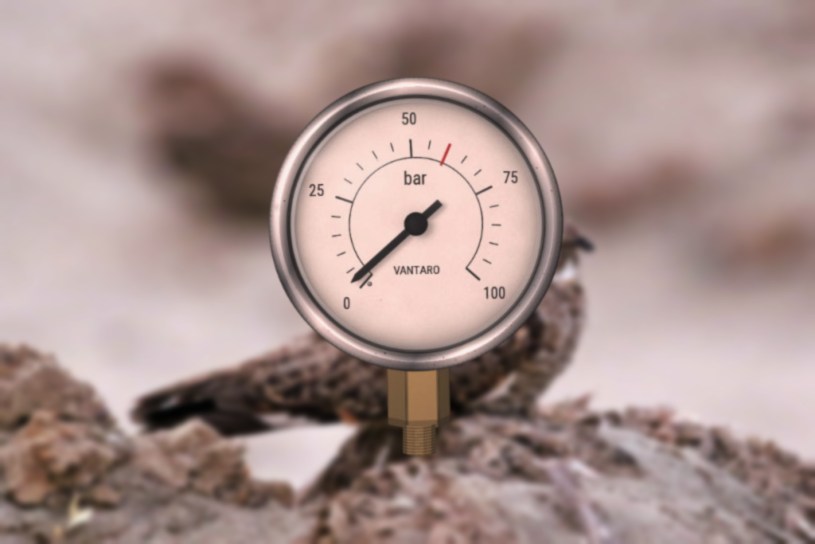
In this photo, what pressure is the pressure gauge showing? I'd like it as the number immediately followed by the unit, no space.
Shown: 2.5bar
